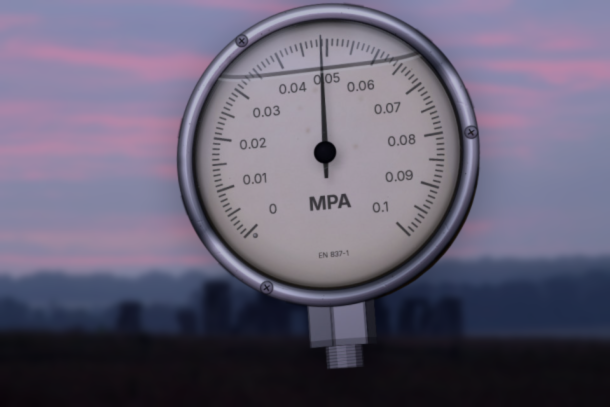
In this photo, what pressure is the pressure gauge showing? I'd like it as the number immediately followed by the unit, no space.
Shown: 0.049MPa
